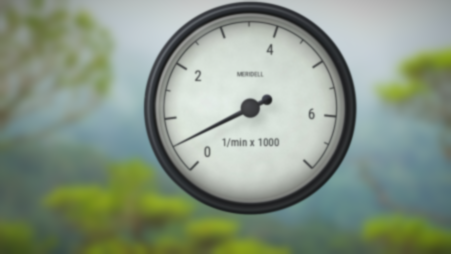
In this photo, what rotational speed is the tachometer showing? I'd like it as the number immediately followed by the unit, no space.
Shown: 500rpm
